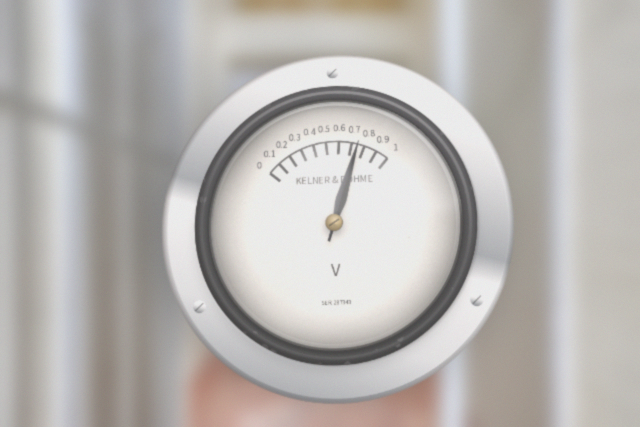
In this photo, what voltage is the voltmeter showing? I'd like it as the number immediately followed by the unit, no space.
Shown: 0.75V
